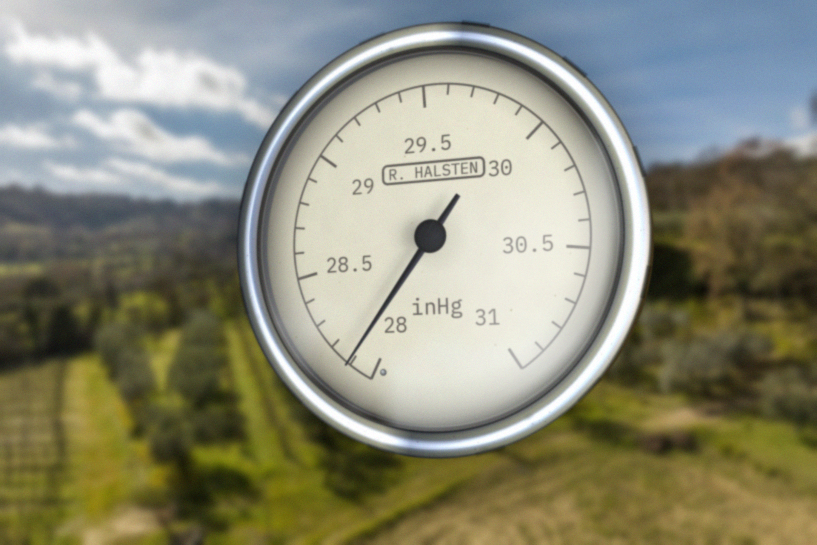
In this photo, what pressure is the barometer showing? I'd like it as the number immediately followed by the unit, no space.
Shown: 28.1inHg
